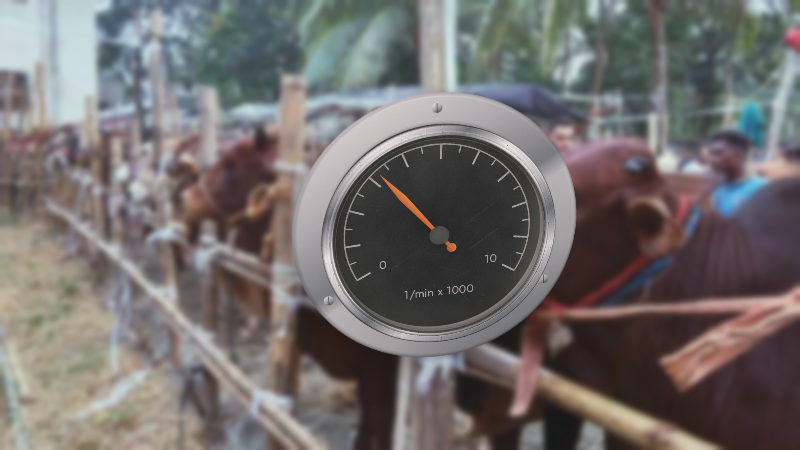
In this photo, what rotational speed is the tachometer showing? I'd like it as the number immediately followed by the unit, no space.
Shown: 3250rpm
